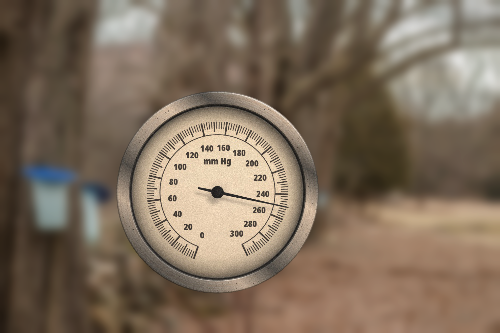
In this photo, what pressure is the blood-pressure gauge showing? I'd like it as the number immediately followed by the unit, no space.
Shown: 250mmHg
